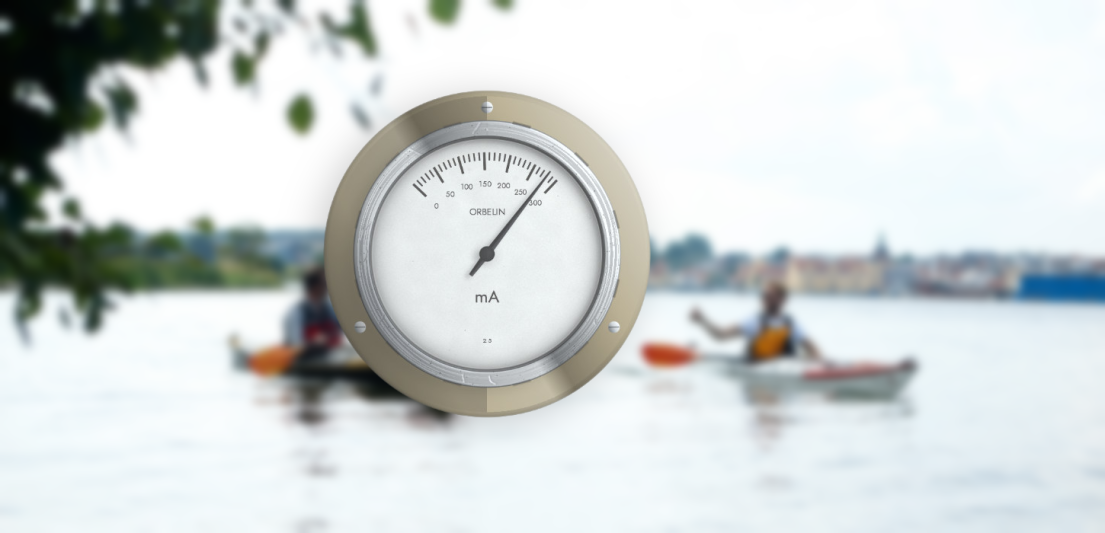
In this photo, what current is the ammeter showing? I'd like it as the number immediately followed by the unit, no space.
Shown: 280mA
